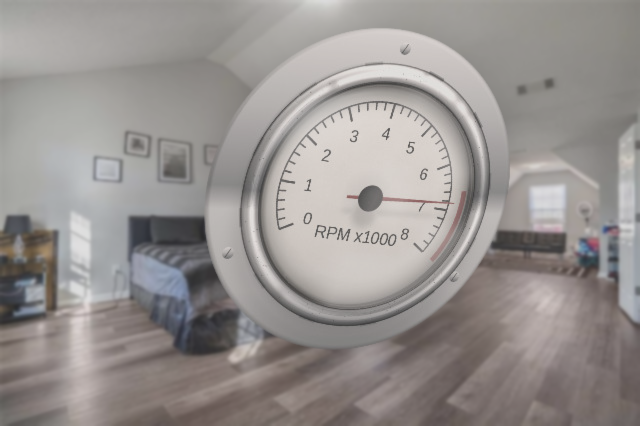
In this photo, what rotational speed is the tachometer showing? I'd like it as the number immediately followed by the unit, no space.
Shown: 6800rpm
